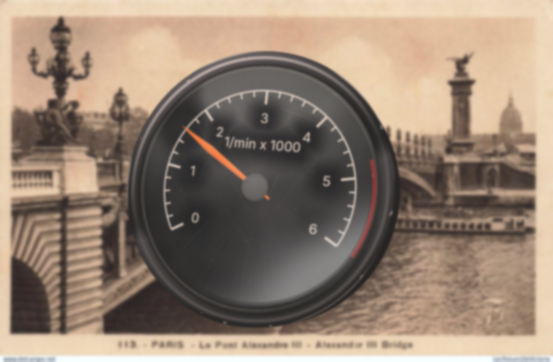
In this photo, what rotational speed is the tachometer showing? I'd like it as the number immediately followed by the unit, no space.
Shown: 1600rpm
